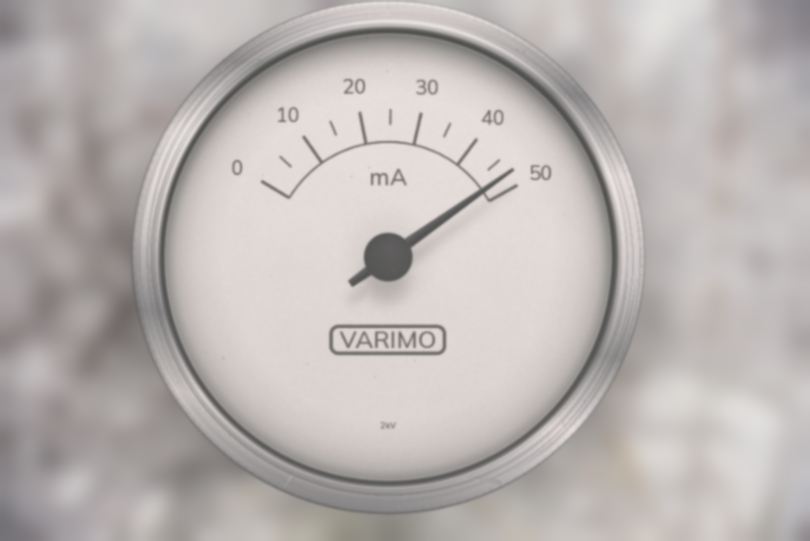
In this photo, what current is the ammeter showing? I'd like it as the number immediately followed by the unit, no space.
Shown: 47.5mA
